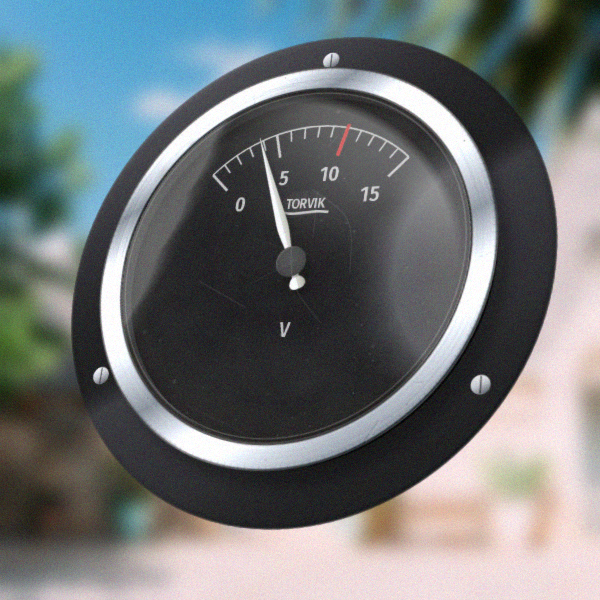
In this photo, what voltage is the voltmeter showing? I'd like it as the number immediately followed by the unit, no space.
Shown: 4V
